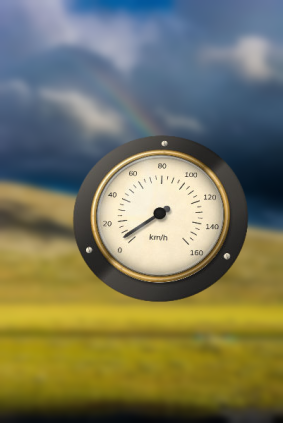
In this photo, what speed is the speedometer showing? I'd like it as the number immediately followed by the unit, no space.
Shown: 5km/h
